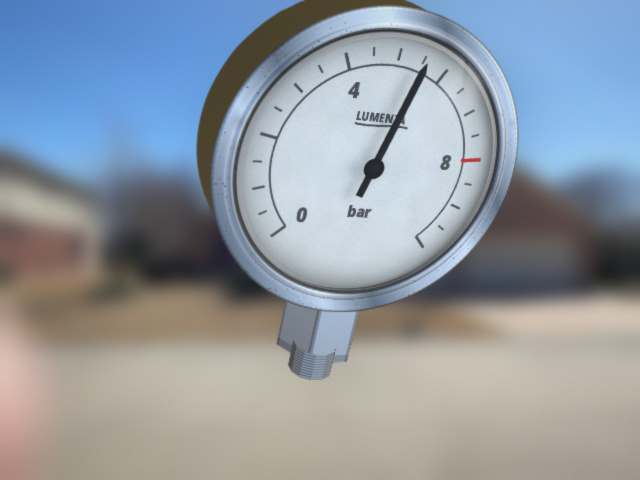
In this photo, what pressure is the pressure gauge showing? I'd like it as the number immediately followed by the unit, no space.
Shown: 5.5bar
